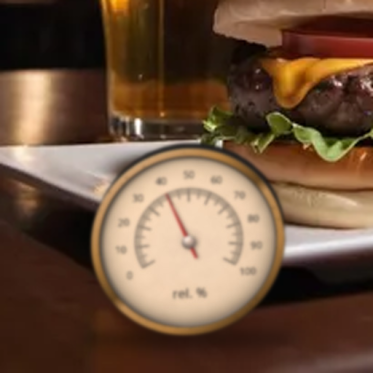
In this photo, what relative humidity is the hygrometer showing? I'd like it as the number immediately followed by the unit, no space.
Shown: 40%
